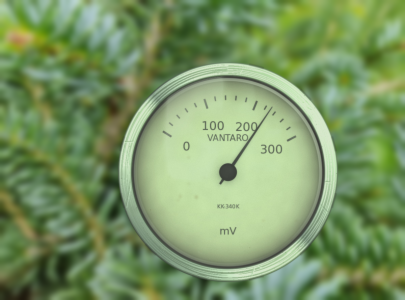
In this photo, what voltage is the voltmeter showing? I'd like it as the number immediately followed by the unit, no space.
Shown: 230mV
